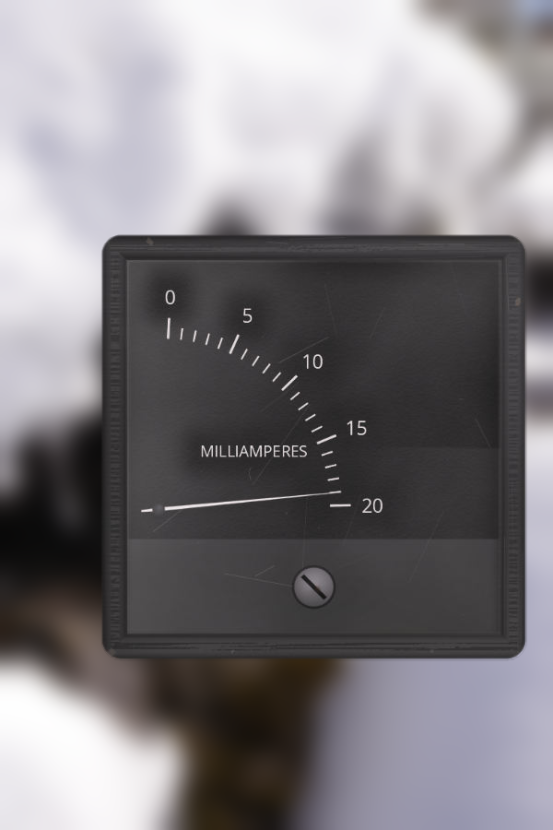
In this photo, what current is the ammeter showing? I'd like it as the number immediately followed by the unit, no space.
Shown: 19mA
